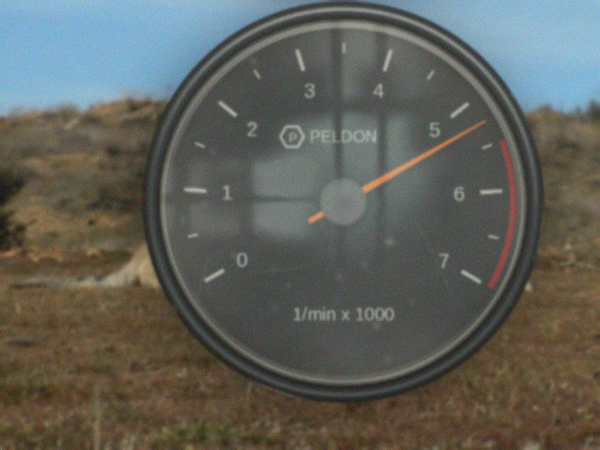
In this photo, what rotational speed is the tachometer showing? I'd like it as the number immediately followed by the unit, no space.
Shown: 5250rpm
